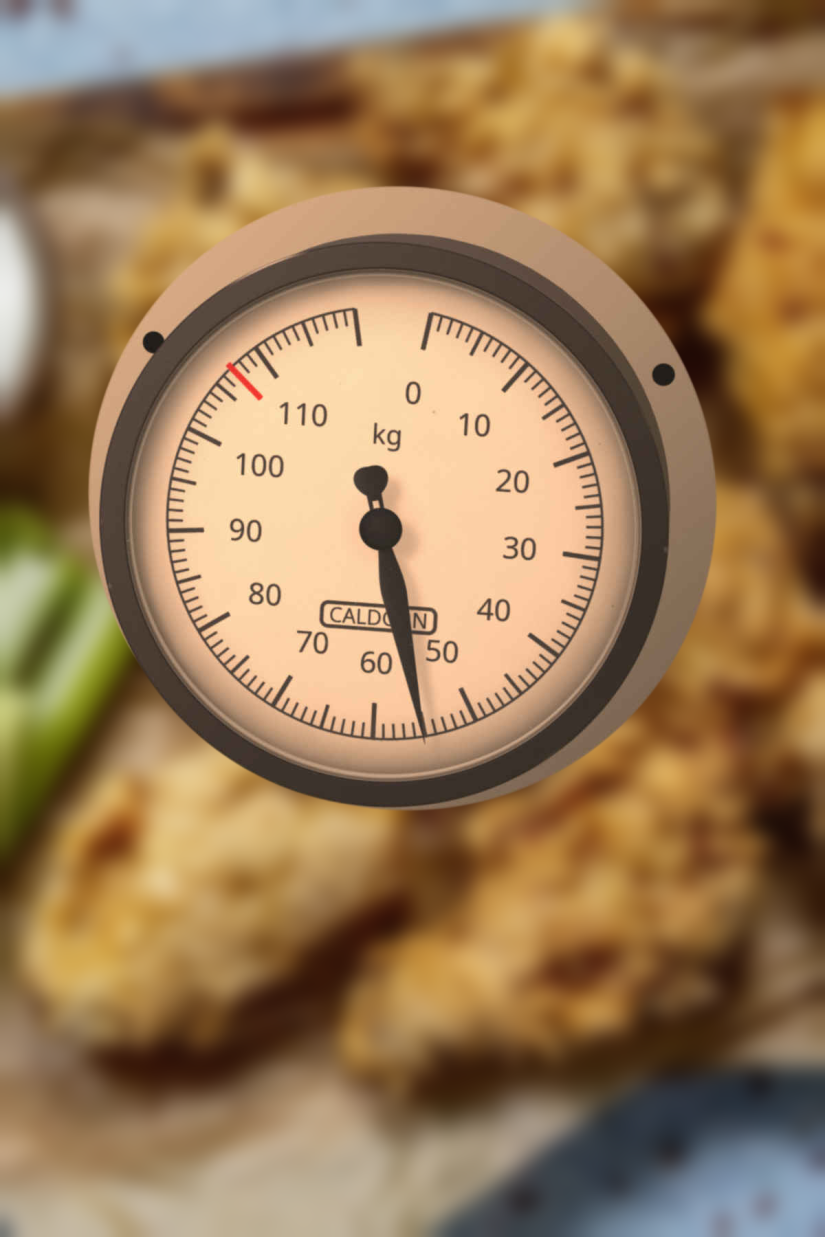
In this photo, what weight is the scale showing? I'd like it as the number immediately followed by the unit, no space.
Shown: 55kg
